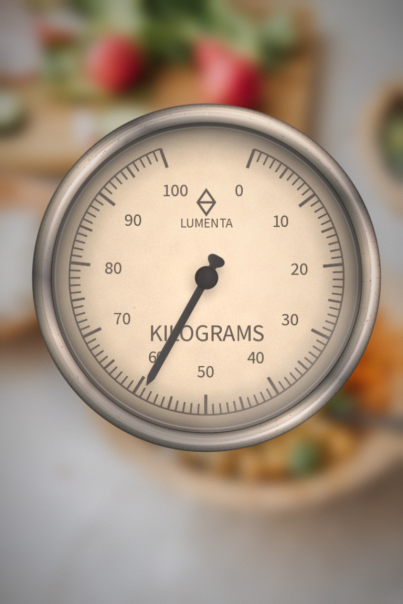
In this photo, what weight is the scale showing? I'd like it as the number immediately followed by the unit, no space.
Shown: 59kg
